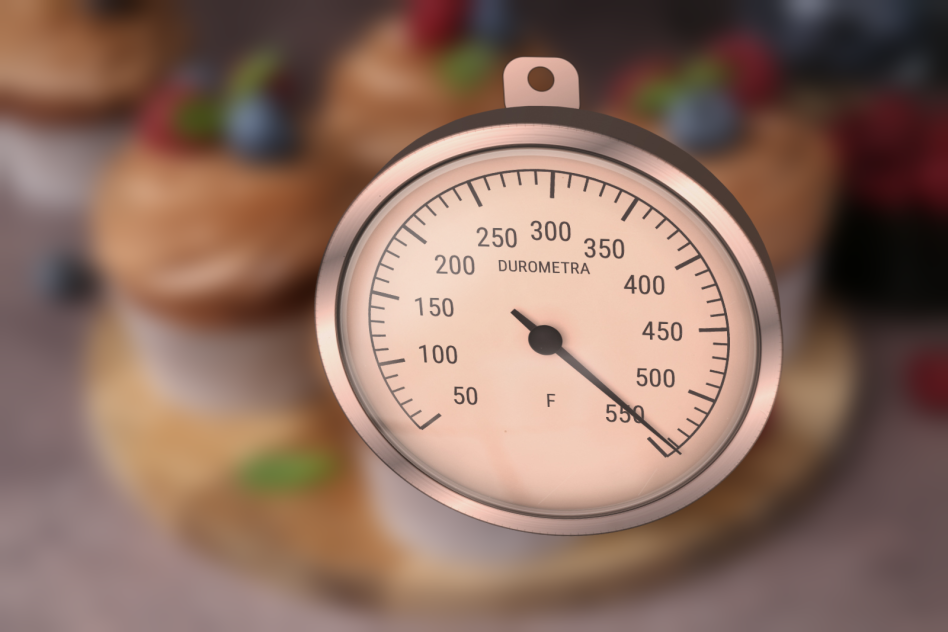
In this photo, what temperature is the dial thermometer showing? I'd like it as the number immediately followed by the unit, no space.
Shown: 540°F
